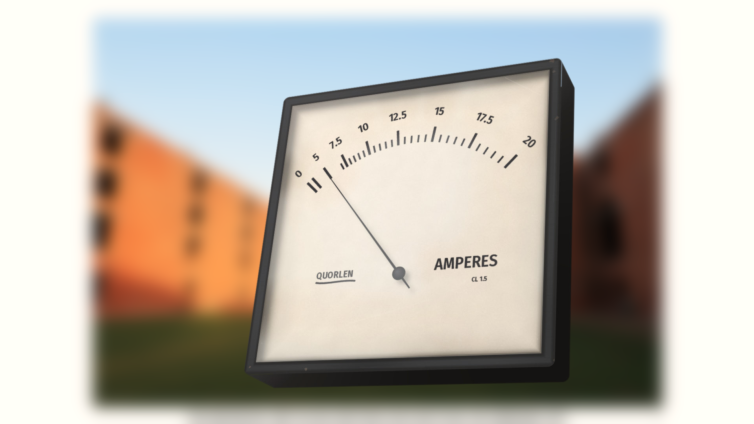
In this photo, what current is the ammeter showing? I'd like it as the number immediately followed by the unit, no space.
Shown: 5A
